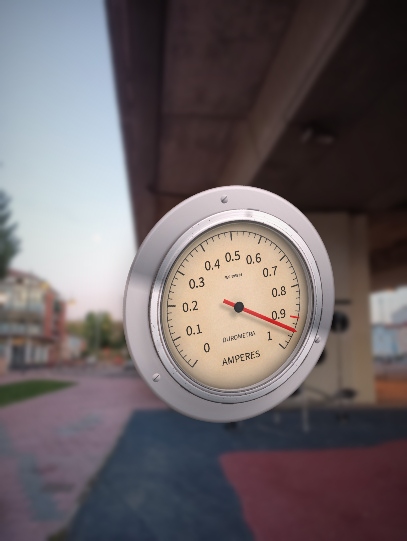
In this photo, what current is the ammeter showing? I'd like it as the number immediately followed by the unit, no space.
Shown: 0.94A
